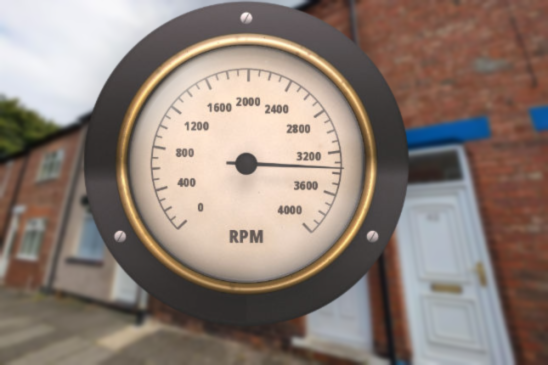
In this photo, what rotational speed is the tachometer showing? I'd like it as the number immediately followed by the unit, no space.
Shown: 3350rpm
